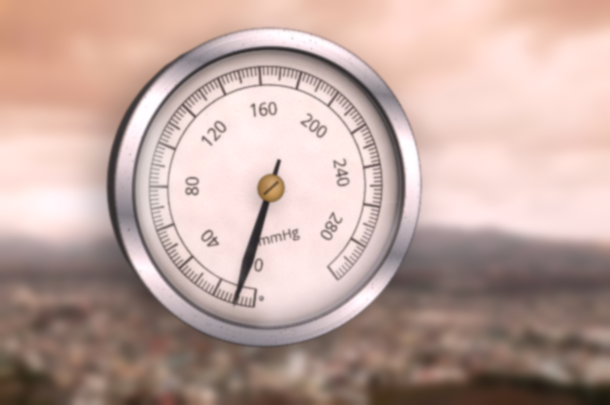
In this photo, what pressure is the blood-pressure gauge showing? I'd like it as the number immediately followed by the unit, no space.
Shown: 10mmHg
